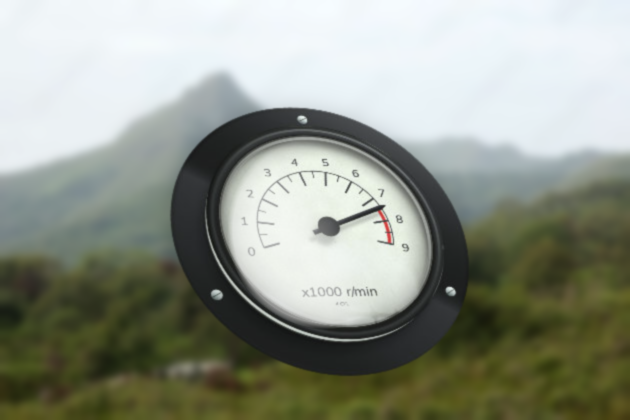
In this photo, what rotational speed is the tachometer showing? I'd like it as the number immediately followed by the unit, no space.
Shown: 7500rpm
